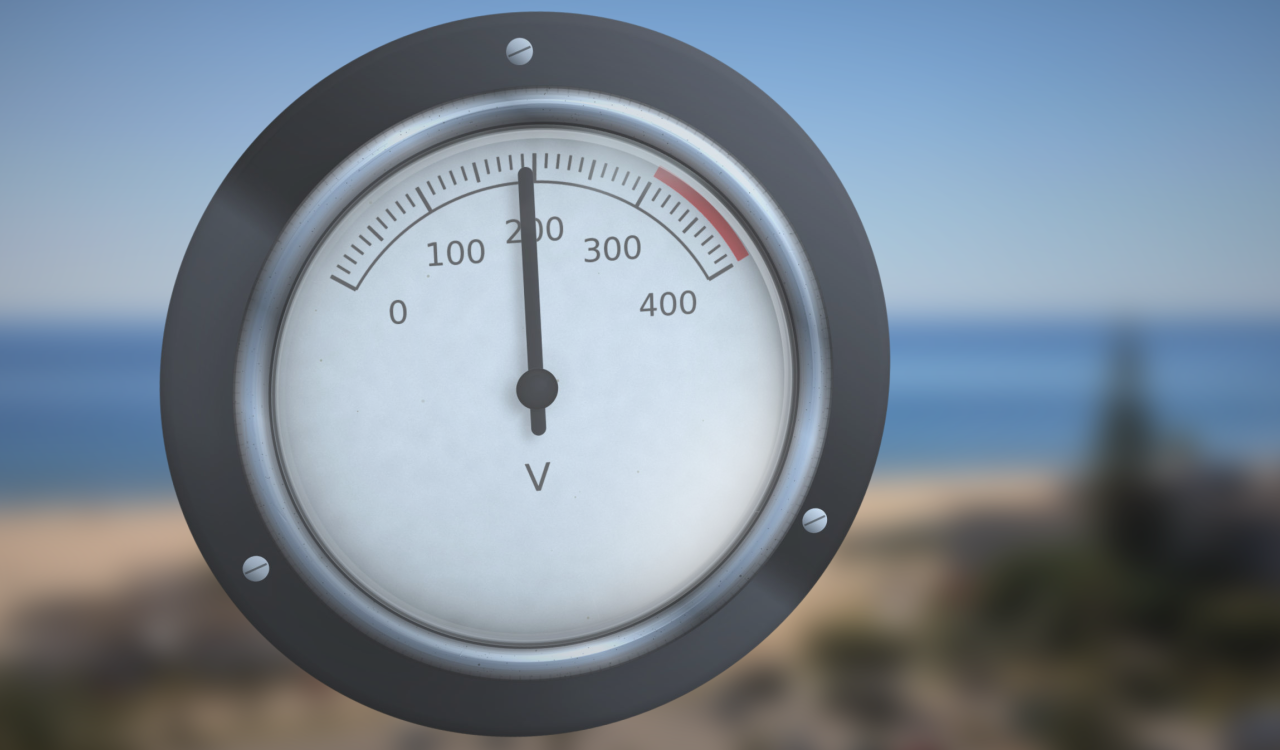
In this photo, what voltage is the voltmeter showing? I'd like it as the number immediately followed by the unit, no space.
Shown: 190V
